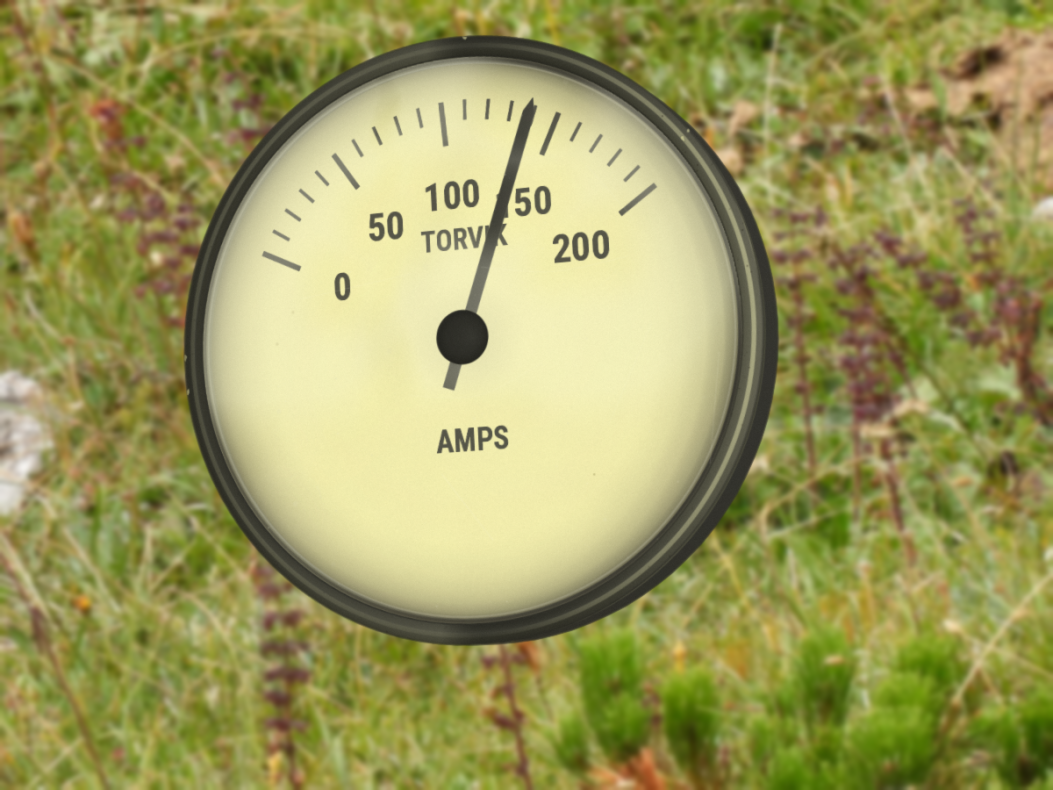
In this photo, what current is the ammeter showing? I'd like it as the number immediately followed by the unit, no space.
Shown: 140A
